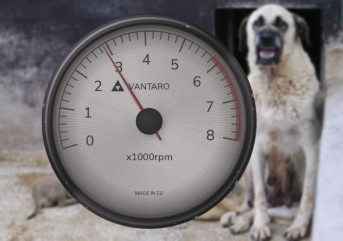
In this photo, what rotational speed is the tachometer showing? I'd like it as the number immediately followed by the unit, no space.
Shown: 2900rpm
